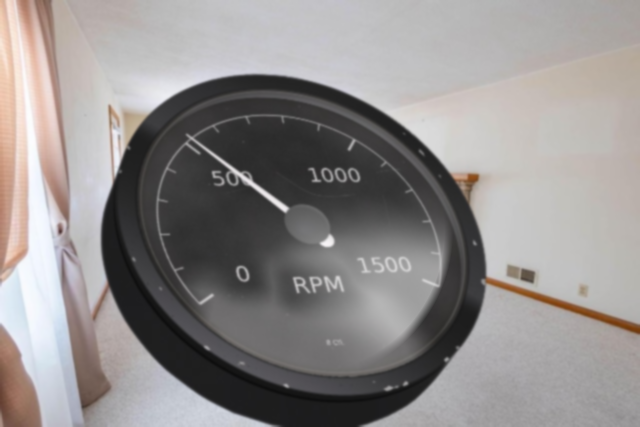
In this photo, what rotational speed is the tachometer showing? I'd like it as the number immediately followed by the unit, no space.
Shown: 500rpm
